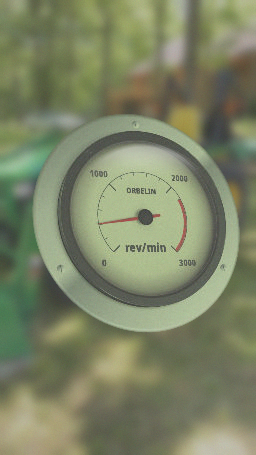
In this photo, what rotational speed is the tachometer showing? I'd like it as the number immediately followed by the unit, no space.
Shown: 400rpm
